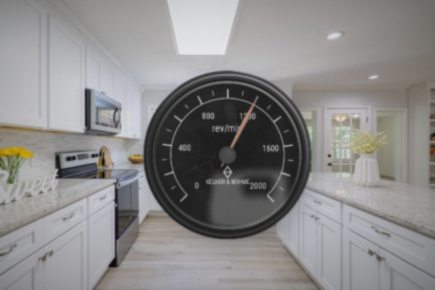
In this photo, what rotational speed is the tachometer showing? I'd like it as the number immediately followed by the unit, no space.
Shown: 1200rpm
